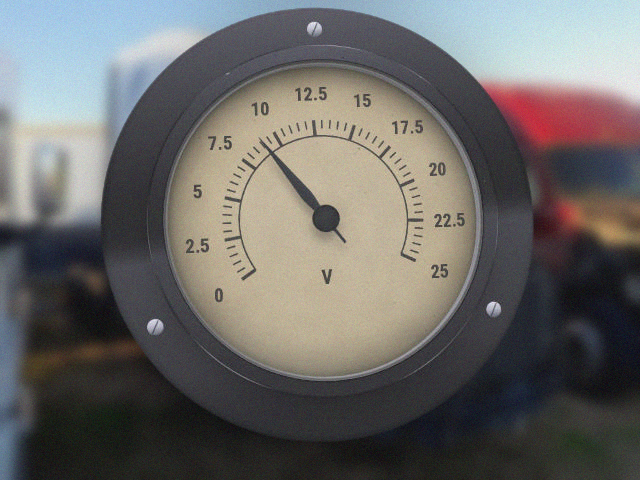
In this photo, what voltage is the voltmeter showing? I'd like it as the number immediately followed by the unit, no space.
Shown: 9V
